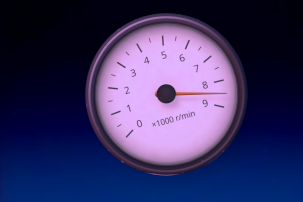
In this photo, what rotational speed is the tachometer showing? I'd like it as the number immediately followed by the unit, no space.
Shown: 8500rpm
